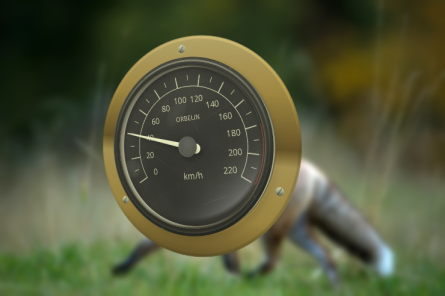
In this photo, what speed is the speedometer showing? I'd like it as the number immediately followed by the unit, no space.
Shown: 40km/h
